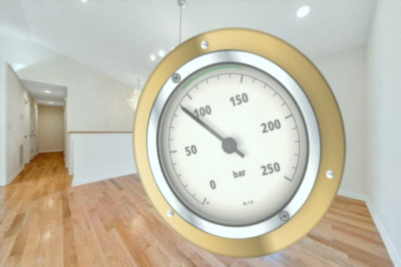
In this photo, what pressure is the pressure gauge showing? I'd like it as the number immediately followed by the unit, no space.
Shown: 90bar
